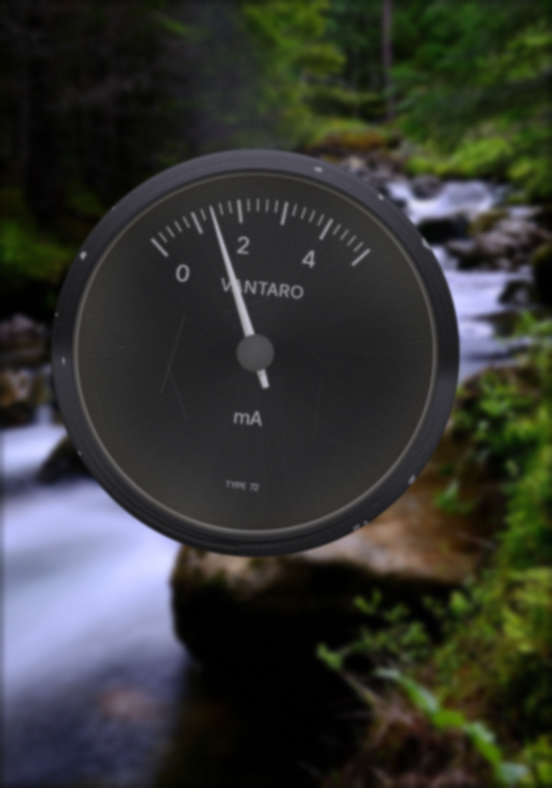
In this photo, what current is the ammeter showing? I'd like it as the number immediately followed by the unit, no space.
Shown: 1.4mA
